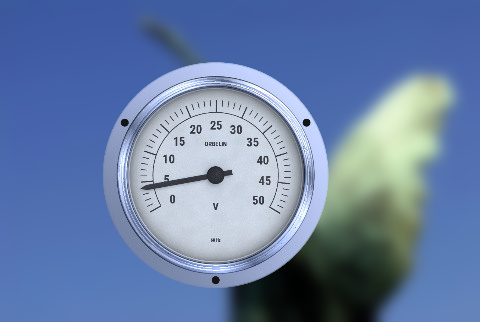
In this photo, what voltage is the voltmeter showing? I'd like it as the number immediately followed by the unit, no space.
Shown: 4V
